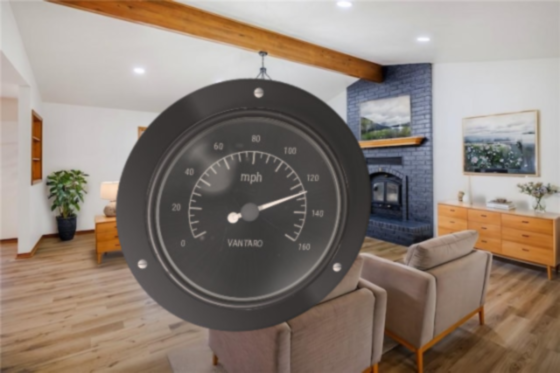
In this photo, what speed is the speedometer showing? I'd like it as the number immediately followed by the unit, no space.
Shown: 125mph
